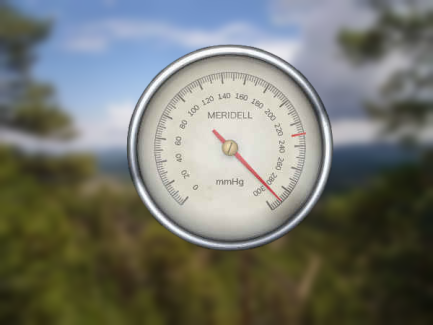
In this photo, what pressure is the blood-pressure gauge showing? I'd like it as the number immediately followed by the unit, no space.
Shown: 290mmHg
